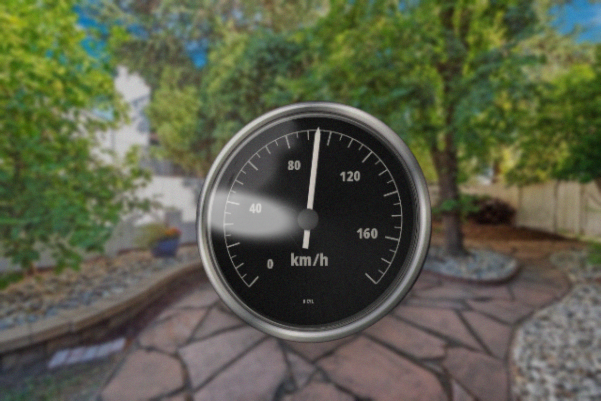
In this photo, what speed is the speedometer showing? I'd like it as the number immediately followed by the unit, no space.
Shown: 95km/h
